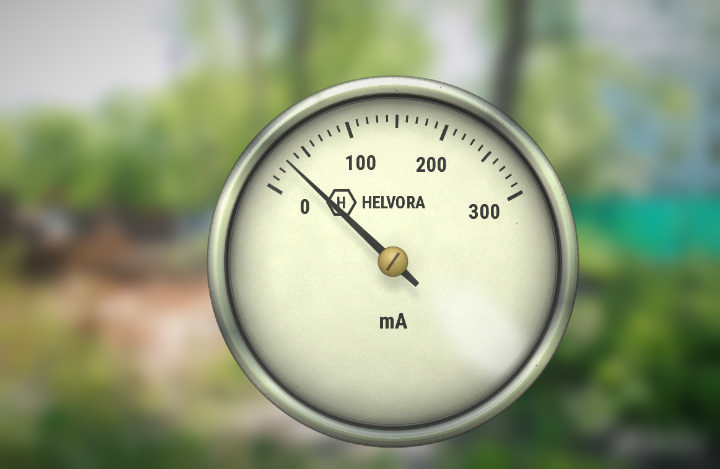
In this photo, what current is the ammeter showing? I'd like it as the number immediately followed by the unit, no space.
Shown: 30mA
